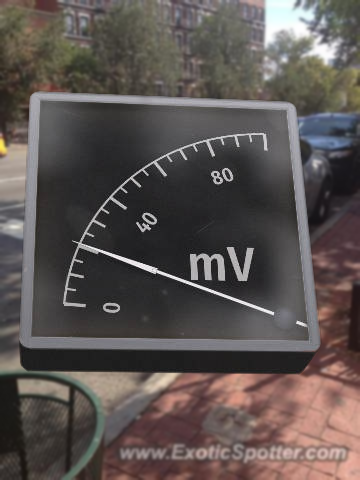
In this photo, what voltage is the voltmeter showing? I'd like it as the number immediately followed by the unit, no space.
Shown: 20mV
